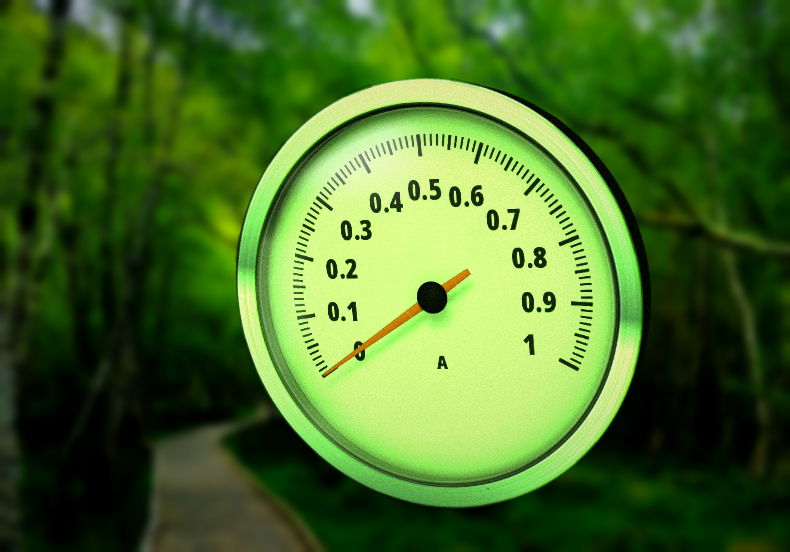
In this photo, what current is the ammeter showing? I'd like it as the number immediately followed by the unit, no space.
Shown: 0A
